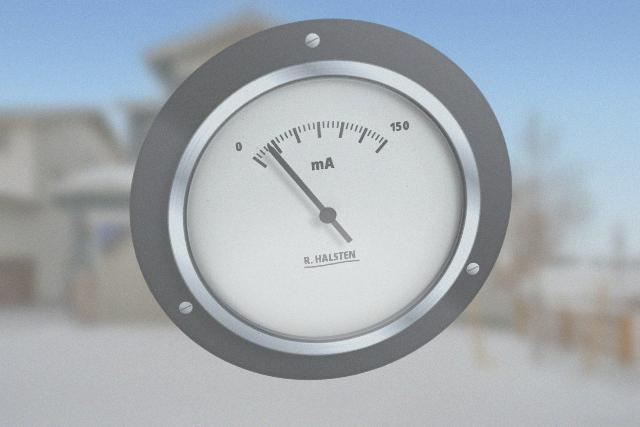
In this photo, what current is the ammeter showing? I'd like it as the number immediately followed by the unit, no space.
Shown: 20mA
